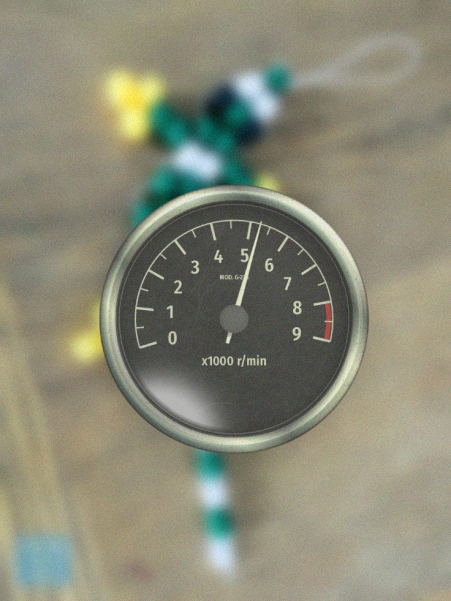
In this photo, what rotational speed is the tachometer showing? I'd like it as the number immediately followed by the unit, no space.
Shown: 5250rpm
